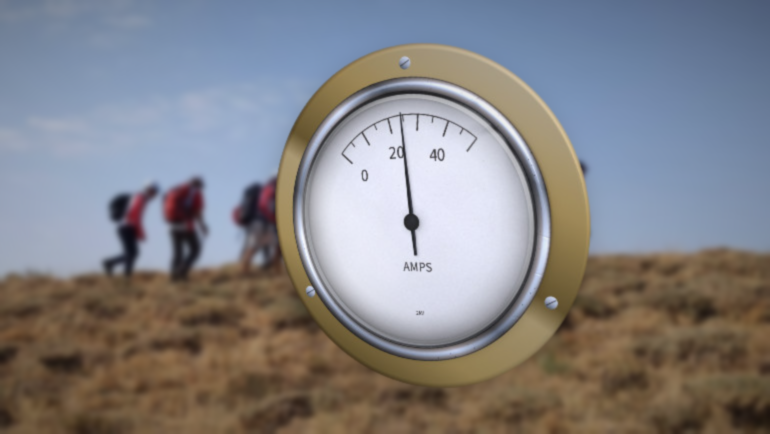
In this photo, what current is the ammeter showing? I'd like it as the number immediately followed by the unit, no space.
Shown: 25A
